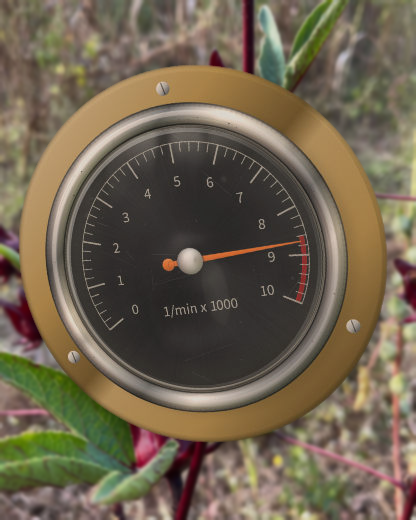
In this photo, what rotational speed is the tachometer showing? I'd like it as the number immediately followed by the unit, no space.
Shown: 8700rpm
